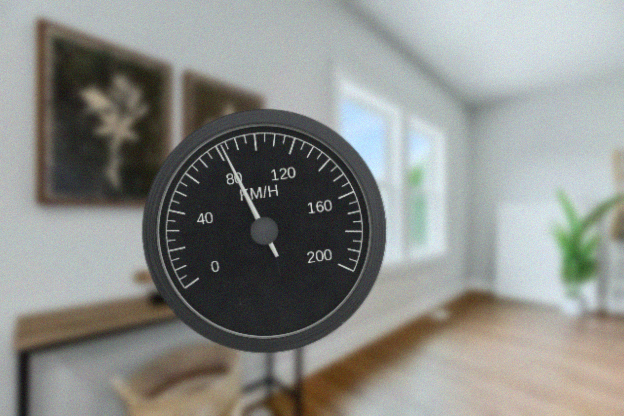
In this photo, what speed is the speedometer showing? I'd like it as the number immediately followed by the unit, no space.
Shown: 82.5km/h
